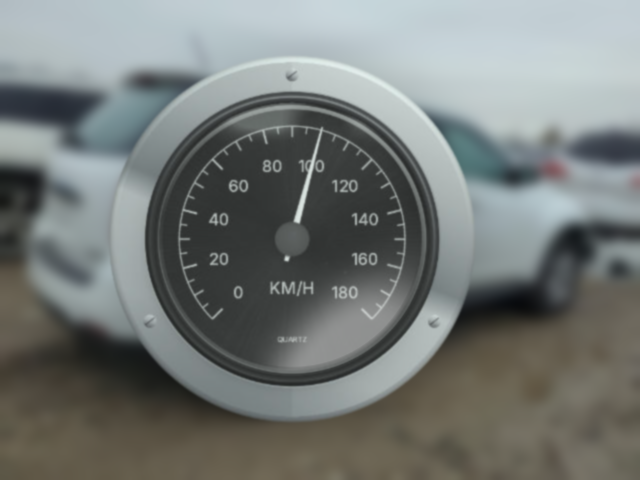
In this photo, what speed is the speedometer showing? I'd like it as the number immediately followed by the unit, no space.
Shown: 100km/h
